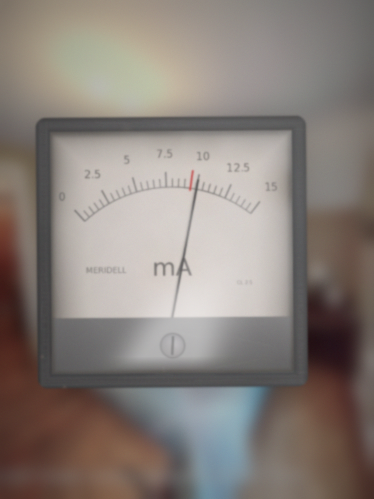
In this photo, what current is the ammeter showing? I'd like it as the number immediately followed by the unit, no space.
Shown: 10mA
